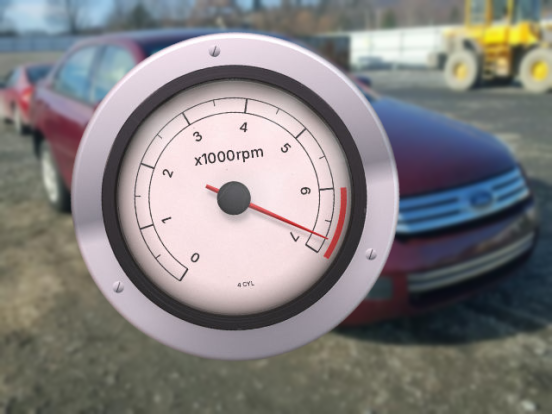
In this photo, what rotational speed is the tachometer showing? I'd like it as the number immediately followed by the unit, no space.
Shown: 6750rpm
